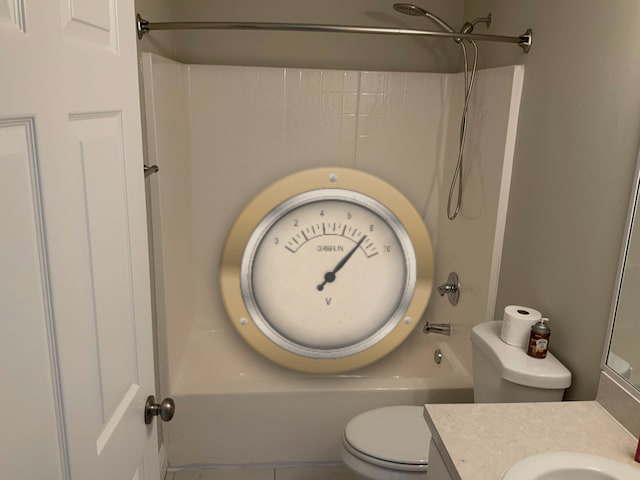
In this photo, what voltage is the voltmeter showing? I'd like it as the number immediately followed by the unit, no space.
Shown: 8V
